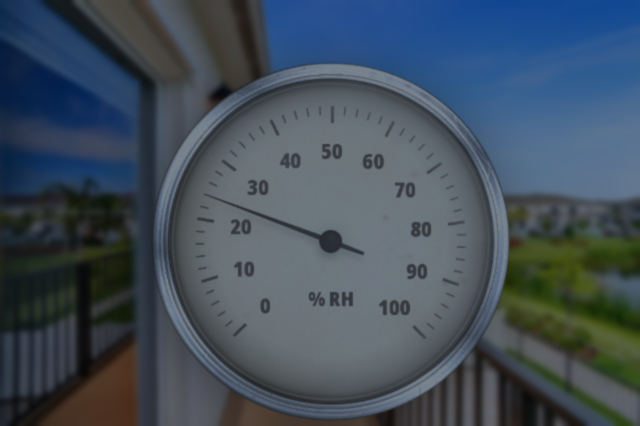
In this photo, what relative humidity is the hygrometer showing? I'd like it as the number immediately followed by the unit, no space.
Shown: 24%
